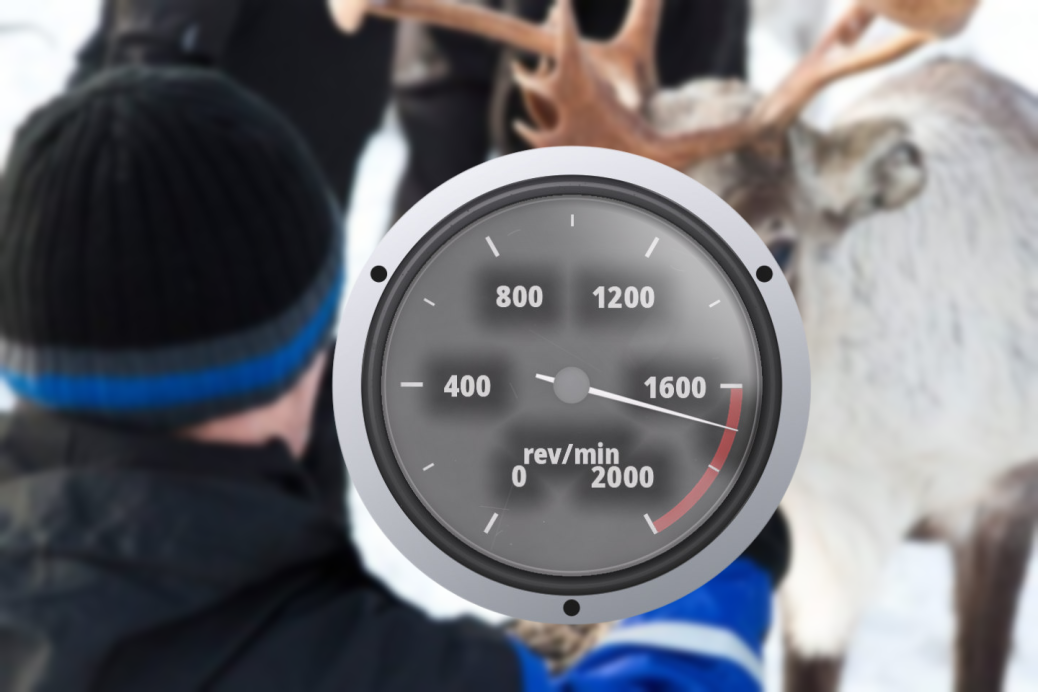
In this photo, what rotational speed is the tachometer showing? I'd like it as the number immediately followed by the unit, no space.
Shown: 1700rpm
